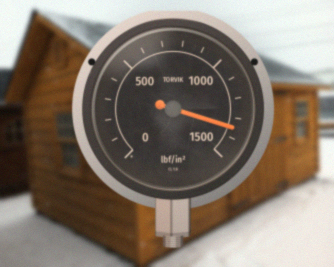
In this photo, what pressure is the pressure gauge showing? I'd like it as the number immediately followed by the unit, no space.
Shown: 1350psi
